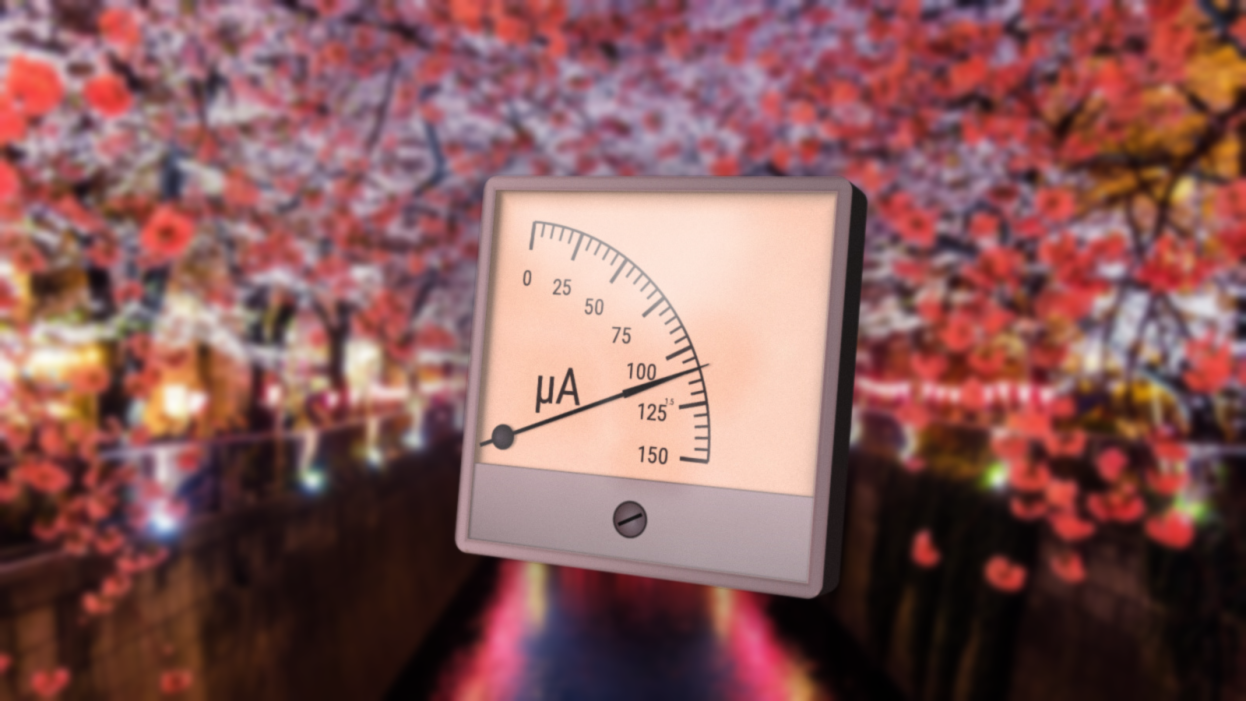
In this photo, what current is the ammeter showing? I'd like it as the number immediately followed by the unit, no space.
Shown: 110µA
